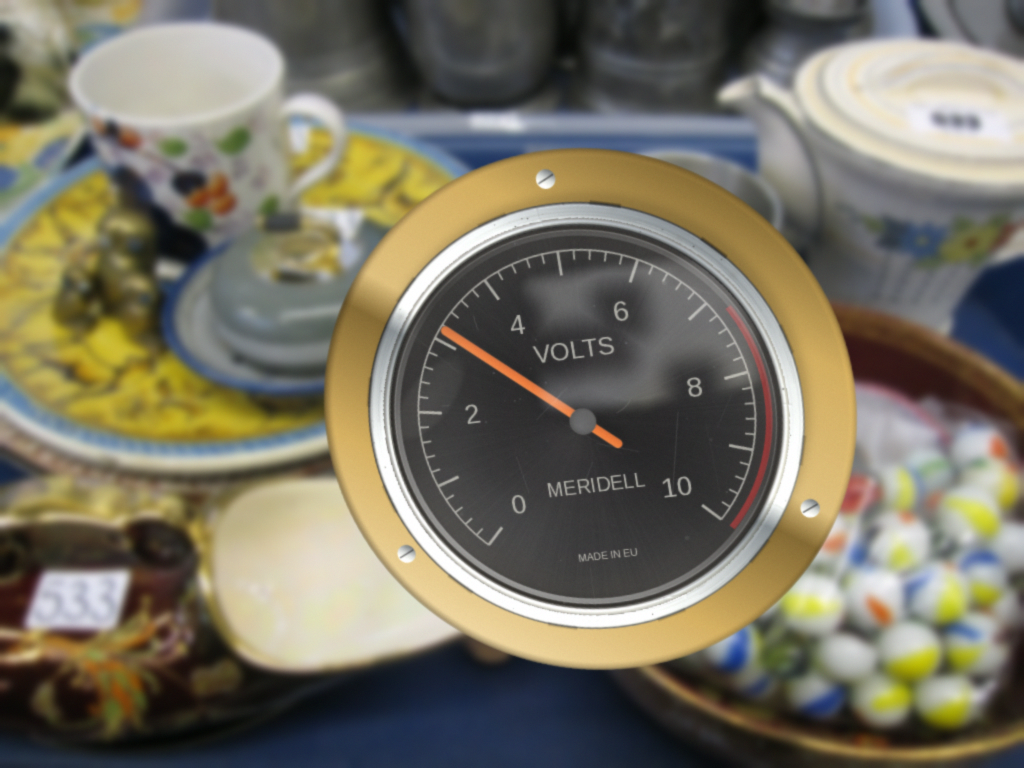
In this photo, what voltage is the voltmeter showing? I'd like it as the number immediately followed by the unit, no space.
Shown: 3.2V
